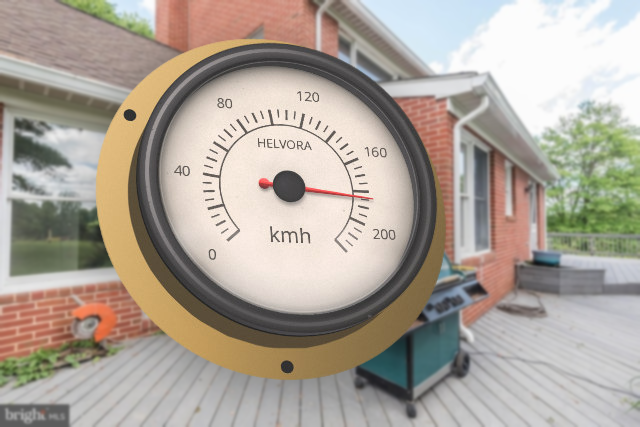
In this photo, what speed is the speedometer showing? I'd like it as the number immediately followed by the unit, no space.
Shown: 185km/h
